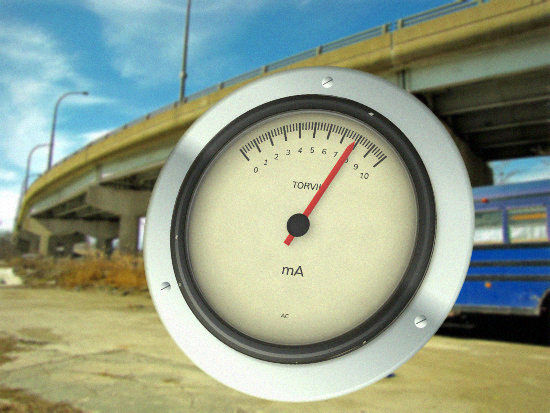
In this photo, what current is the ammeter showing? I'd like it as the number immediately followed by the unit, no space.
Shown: 8mA
